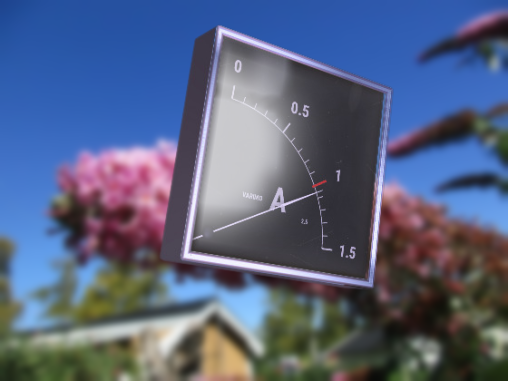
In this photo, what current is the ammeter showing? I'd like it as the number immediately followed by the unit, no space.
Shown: 1.05A
